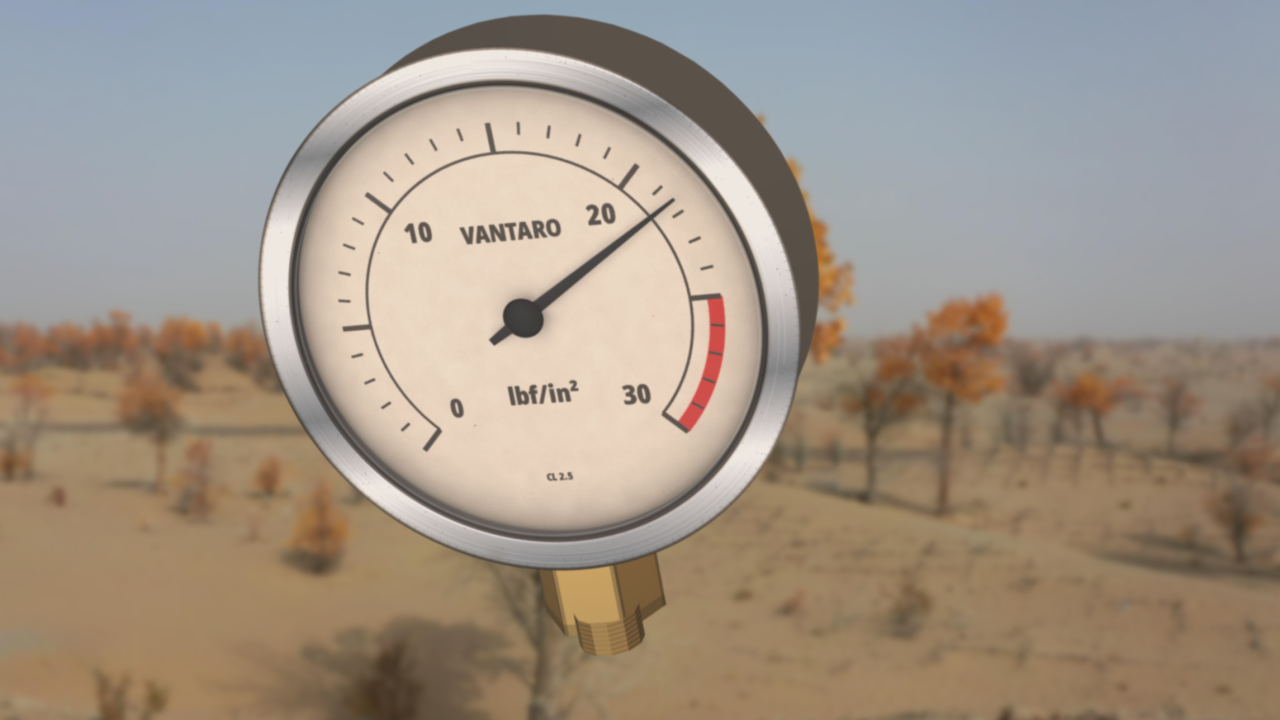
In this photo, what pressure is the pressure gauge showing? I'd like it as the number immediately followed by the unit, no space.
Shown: 21.5psi
